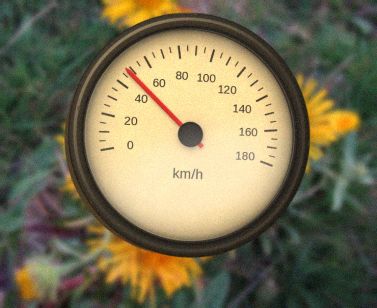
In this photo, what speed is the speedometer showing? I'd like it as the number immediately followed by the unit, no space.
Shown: 47.5km/h
